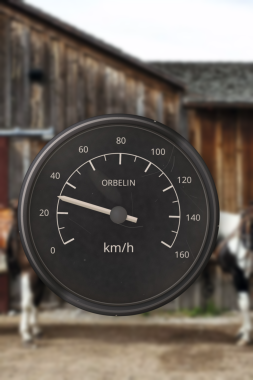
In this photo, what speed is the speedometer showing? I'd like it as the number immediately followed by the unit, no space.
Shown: 30km/h
